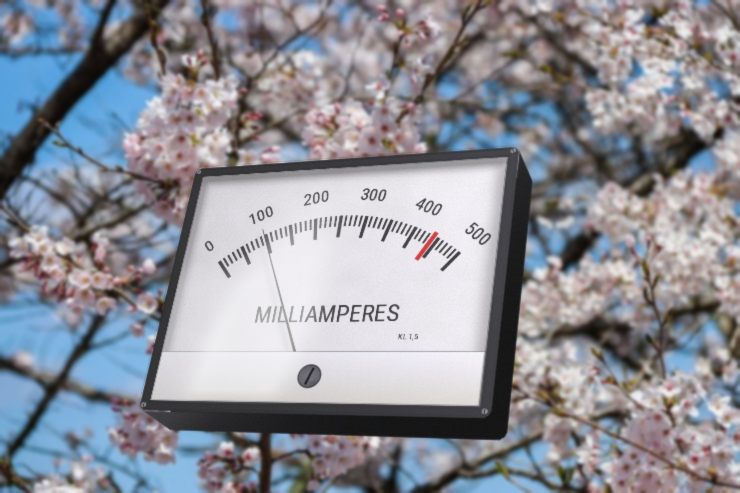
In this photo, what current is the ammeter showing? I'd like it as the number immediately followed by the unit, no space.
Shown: 100mA
